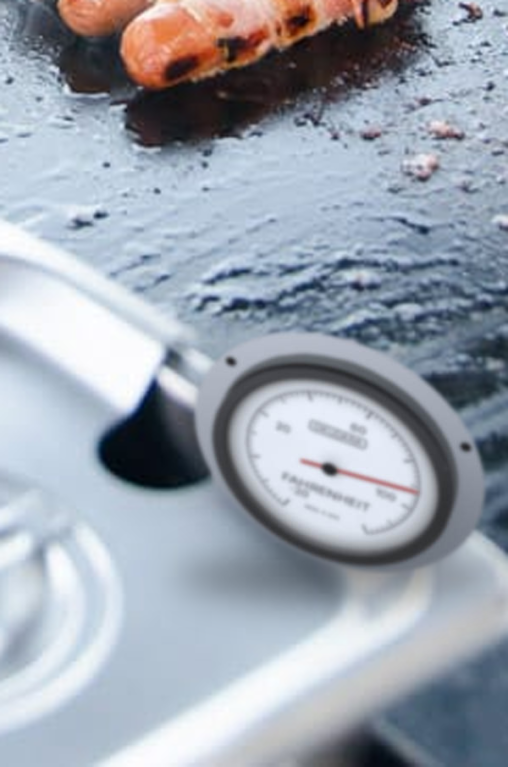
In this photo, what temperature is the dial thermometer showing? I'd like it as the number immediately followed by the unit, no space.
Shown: 90°F
